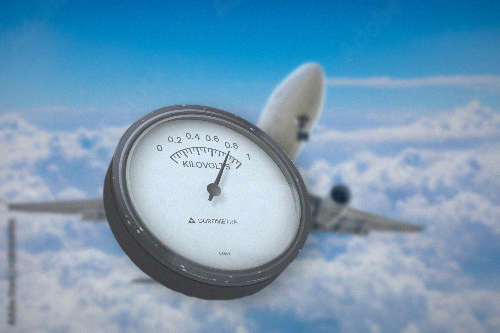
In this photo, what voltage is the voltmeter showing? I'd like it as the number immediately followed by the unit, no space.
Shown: 0.8kV
